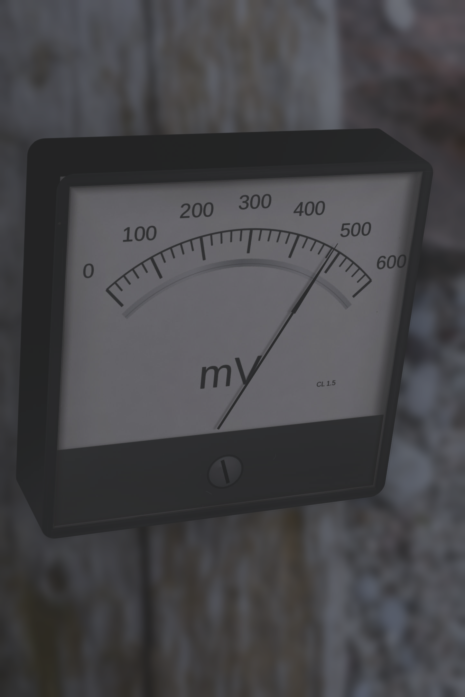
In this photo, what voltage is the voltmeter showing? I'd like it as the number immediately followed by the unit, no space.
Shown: 480mV
